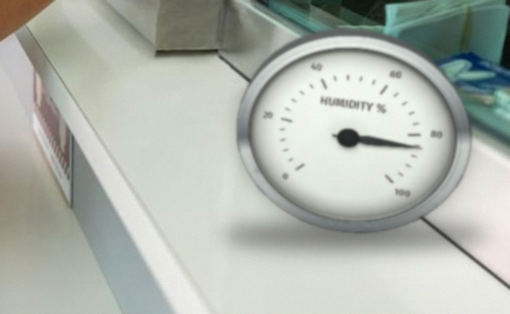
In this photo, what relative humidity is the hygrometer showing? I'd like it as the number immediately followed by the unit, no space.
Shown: 84%
